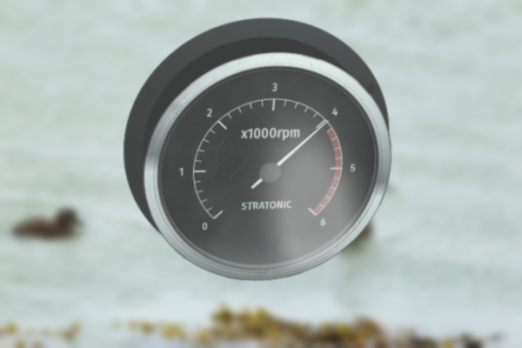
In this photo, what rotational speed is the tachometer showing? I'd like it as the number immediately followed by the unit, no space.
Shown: 4000rpm
